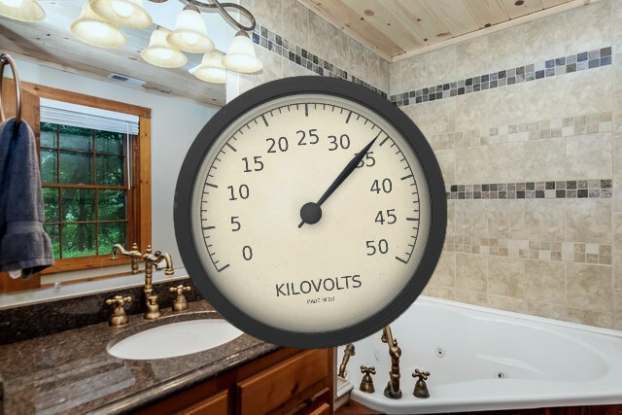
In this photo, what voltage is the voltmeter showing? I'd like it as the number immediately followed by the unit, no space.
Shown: 34kV
